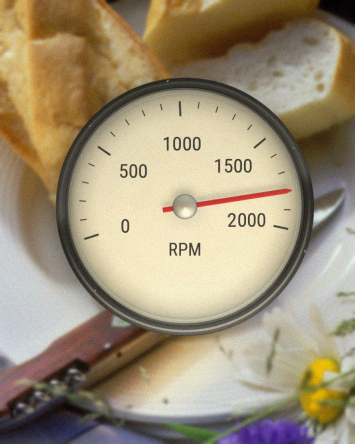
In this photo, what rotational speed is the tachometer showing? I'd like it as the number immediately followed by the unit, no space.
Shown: 1800rpm
